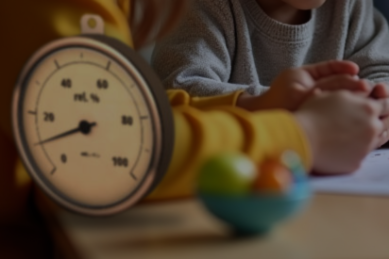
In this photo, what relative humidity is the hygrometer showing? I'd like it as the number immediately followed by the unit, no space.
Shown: 10%
